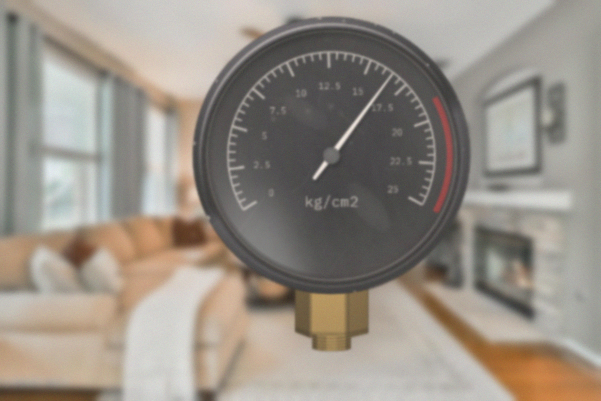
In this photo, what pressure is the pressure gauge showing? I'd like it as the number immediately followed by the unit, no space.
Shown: 16.5kg/cm²
